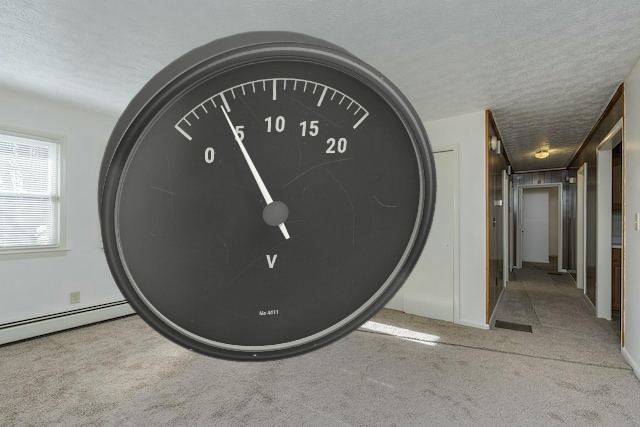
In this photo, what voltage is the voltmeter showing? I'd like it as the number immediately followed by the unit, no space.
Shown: 4.5V
